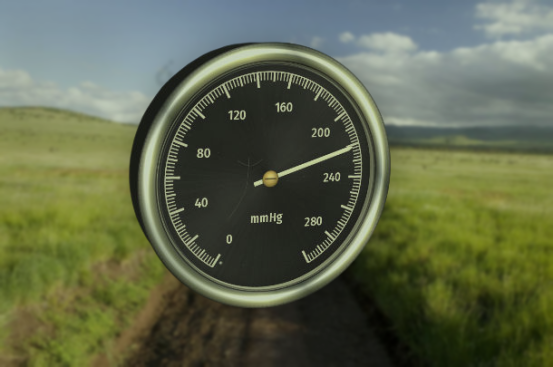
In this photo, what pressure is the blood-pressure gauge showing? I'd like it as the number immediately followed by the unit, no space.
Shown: 220mmHg
